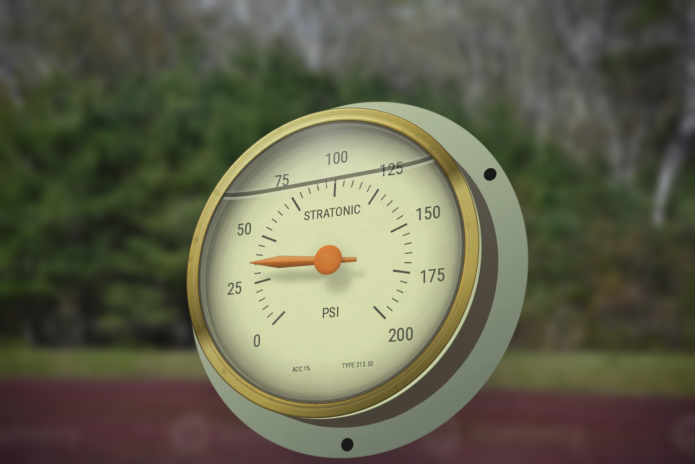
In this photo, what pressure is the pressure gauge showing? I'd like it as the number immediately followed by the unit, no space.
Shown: 35psi
